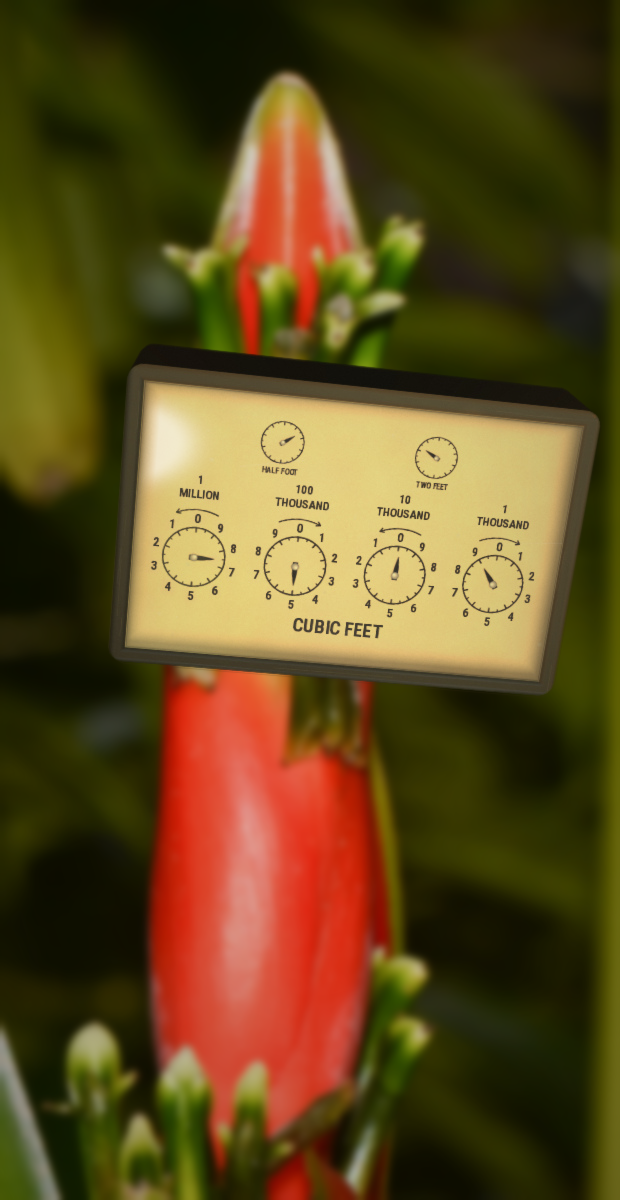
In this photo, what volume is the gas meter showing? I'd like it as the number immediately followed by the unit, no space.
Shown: 749900ft³
